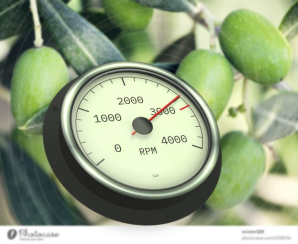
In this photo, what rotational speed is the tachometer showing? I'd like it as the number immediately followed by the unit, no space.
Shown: 3000rpm
